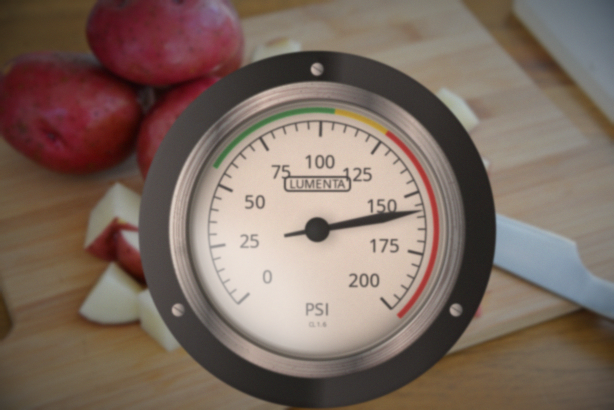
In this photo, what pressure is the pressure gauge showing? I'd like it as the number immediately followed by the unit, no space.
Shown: 157.5psi
